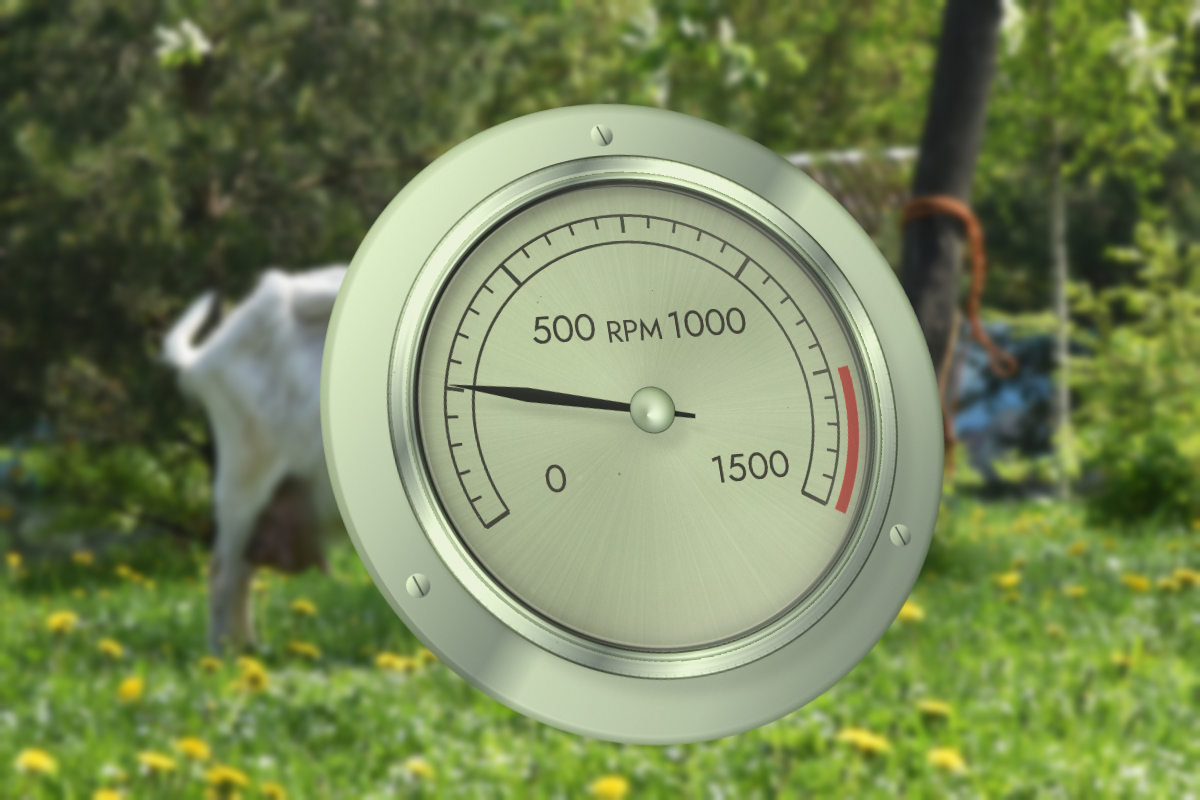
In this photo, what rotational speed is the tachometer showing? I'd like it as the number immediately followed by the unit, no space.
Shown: 250rpm
